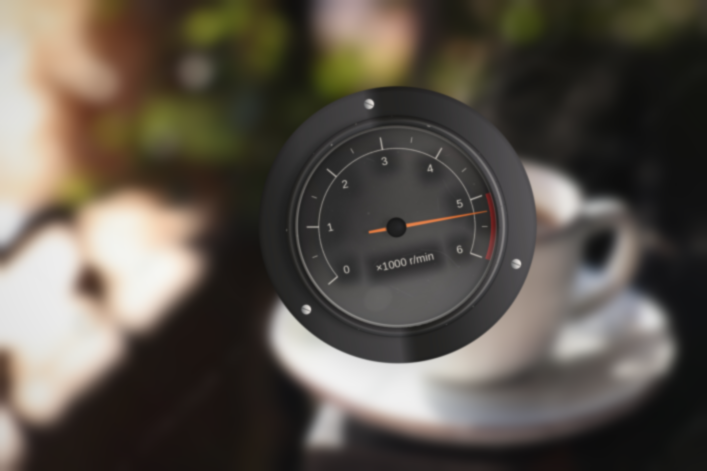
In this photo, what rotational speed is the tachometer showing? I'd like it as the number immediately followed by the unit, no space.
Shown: 5250rpm
